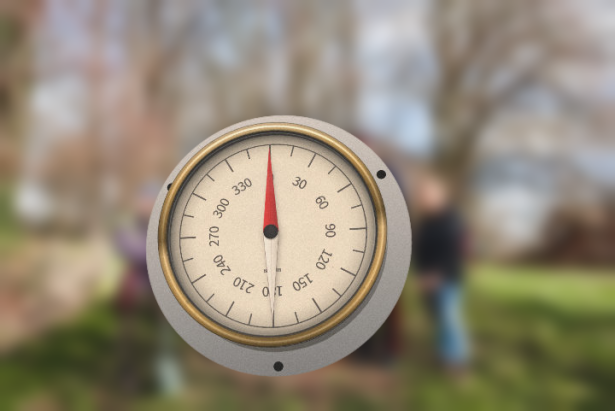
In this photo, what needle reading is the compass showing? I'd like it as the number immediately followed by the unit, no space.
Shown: 0°
